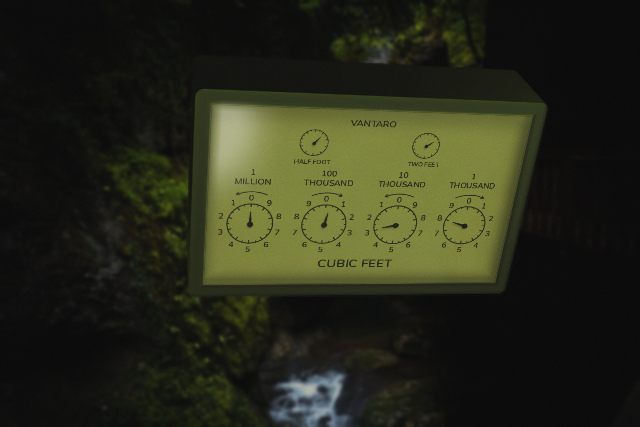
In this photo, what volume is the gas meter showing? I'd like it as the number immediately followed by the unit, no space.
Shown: 2800ft³
